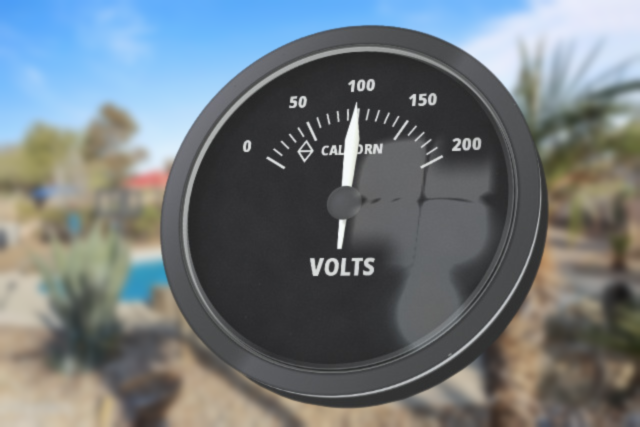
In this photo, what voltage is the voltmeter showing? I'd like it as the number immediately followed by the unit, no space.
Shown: 100V
